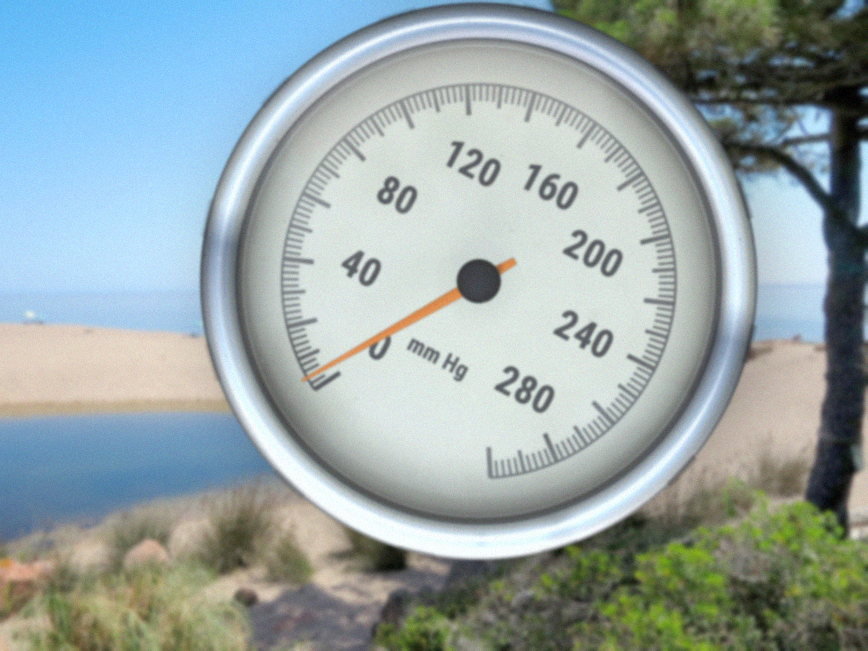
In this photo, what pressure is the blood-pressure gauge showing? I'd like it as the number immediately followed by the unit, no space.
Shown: 4mmHg
